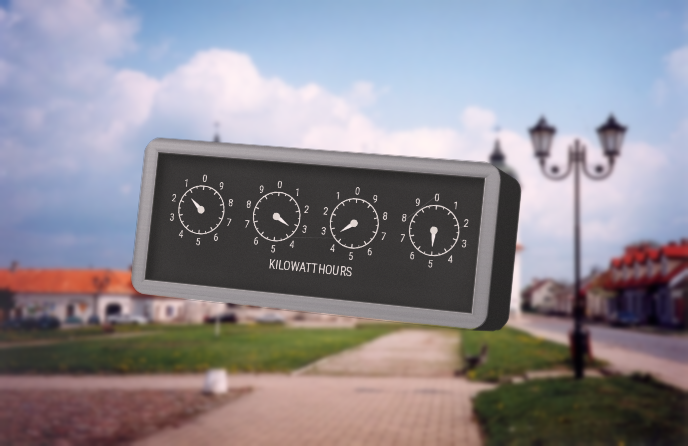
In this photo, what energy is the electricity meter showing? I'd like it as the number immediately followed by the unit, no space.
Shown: 1335kWh
